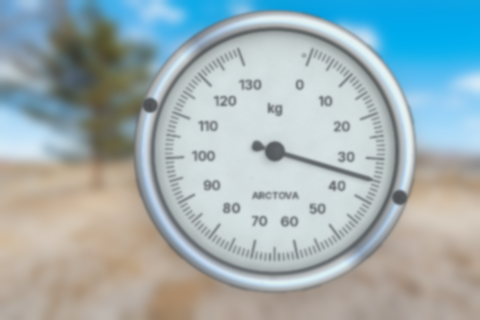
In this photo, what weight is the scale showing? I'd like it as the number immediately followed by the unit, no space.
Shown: 35kg
